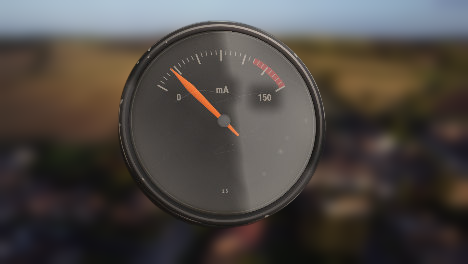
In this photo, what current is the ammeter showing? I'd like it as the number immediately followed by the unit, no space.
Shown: 20mA
